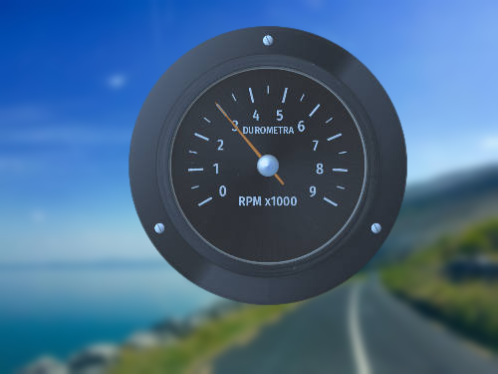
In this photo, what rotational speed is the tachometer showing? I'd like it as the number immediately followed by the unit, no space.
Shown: 3000rpm
